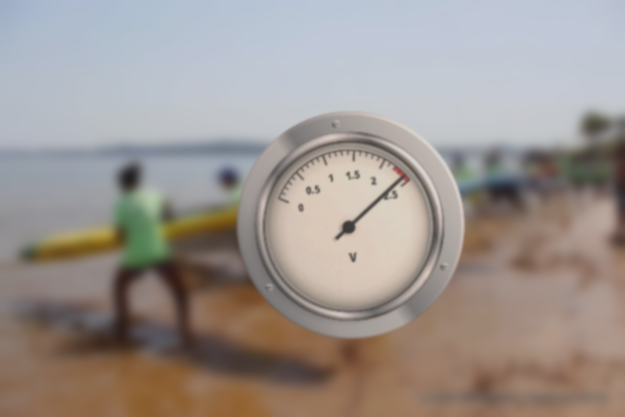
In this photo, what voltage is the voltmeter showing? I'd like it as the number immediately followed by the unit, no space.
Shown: 2.4V
